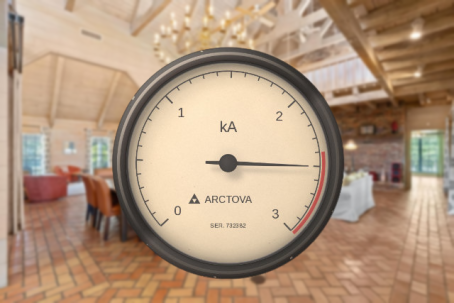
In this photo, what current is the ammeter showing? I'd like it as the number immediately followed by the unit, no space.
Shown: 2.5kA
